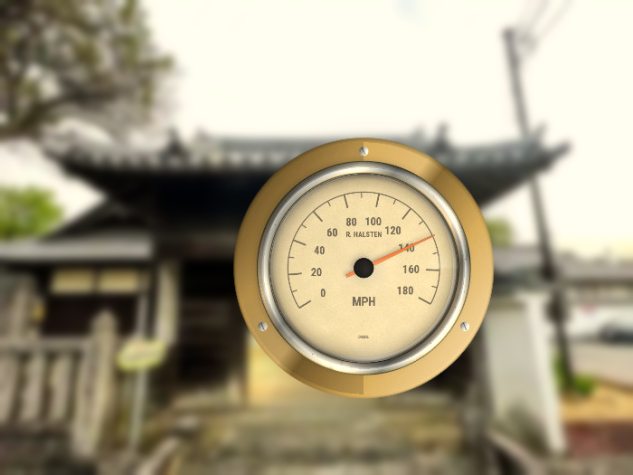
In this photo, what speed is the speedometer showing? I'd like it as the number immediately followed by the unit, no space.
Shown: 140mph
